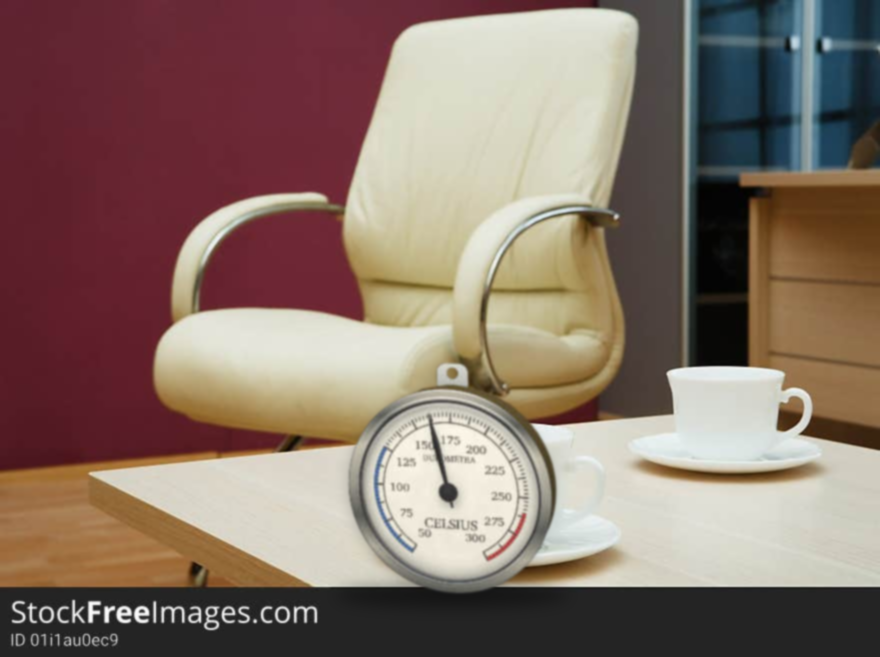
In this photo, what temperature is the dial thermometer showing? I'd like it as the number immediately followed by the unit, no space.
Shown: 162.5°C
